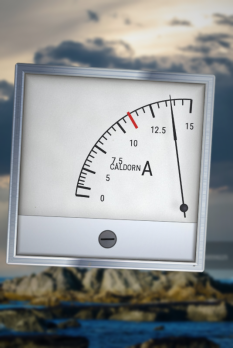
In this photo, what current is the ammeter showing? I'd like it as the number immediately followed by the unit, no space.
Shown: 13.75A
